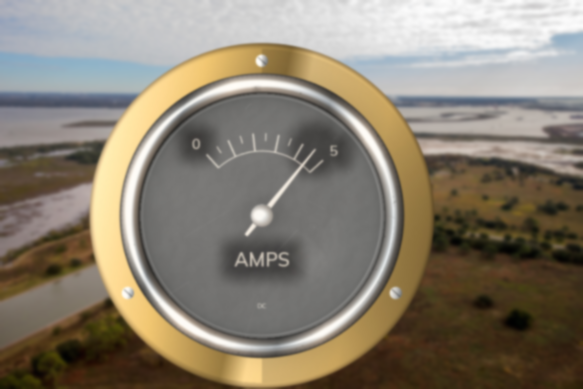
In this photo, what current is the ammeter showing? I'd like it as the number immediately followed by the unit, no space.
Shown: 4.5A
